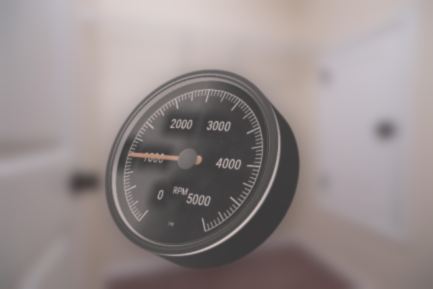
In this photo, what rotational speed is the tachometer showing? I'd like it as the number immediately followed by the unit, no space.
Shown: 1000rpm
